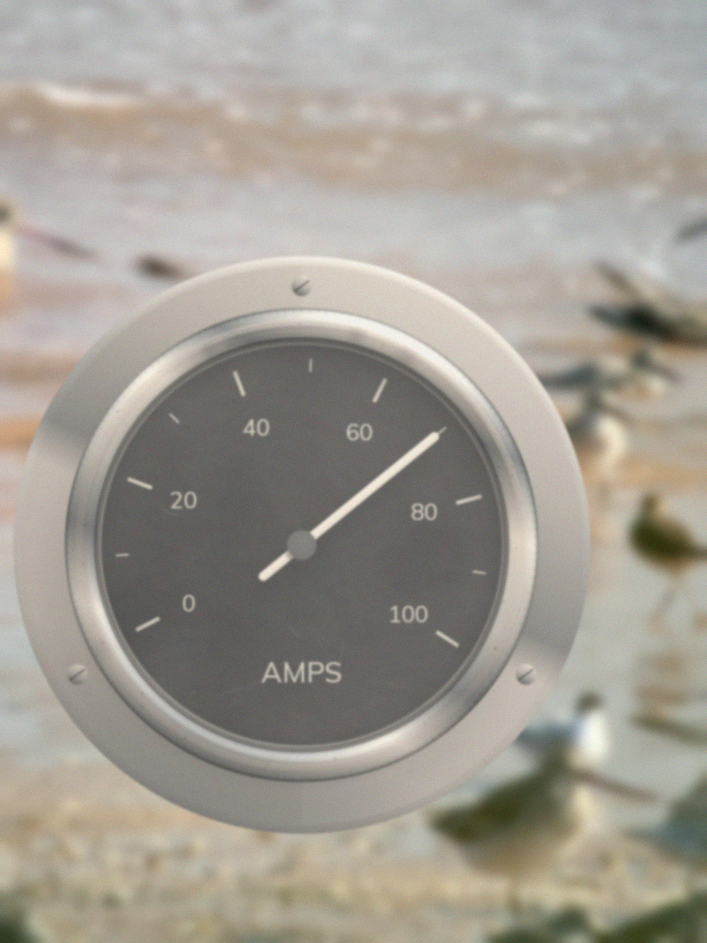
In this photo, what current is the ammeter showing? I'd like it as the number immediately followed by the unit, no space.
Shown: 70A
